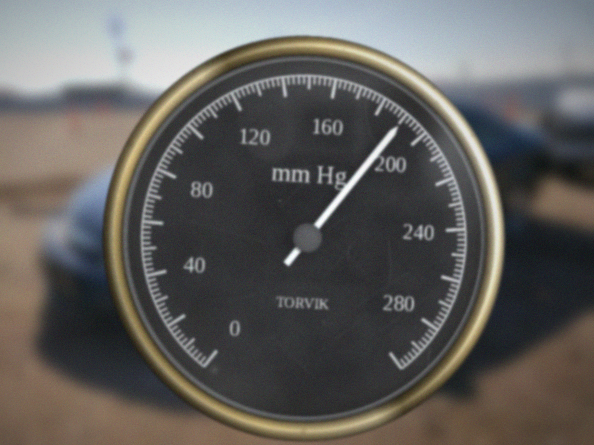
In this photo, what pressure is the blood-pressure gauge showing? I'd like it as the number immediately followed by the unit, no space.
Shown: 190mmHg
